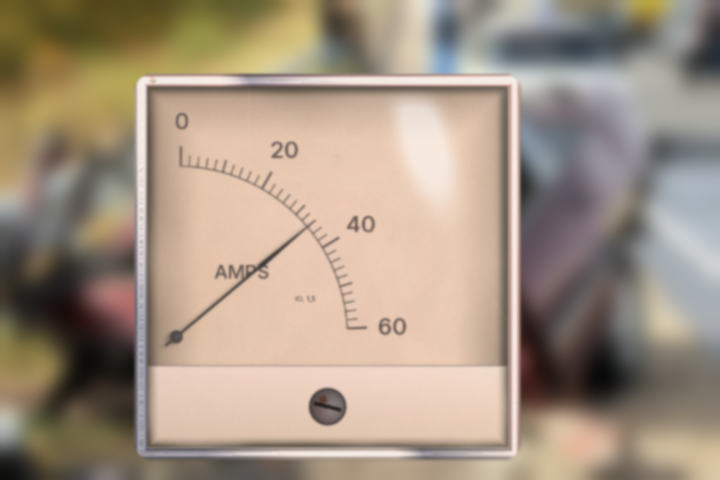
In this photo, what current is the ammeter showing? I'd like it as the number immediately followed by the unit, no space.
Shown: 34A
